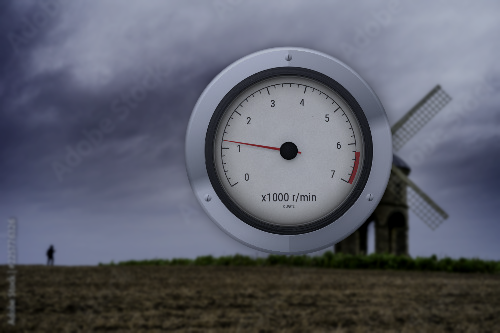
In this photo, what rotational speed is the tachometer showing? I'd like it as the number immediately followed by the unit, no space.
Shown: 1200rpm
